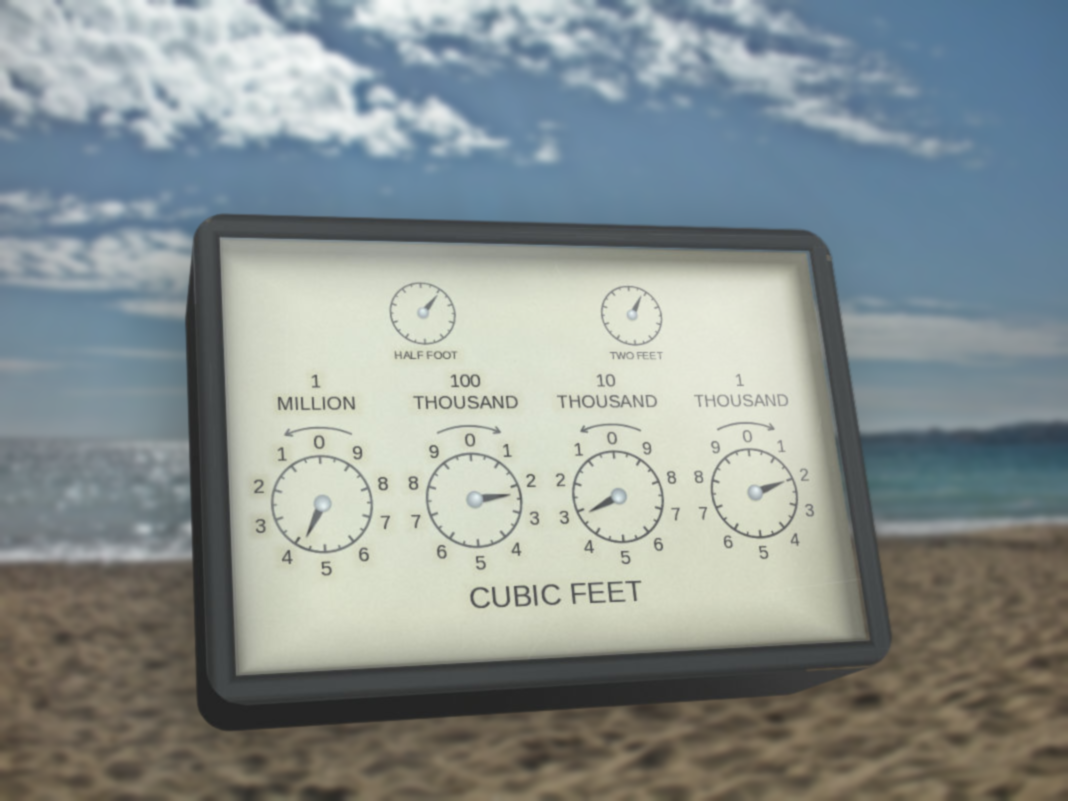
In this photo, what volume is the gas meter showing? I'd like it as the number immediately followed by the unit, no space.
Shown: 423200ft³
